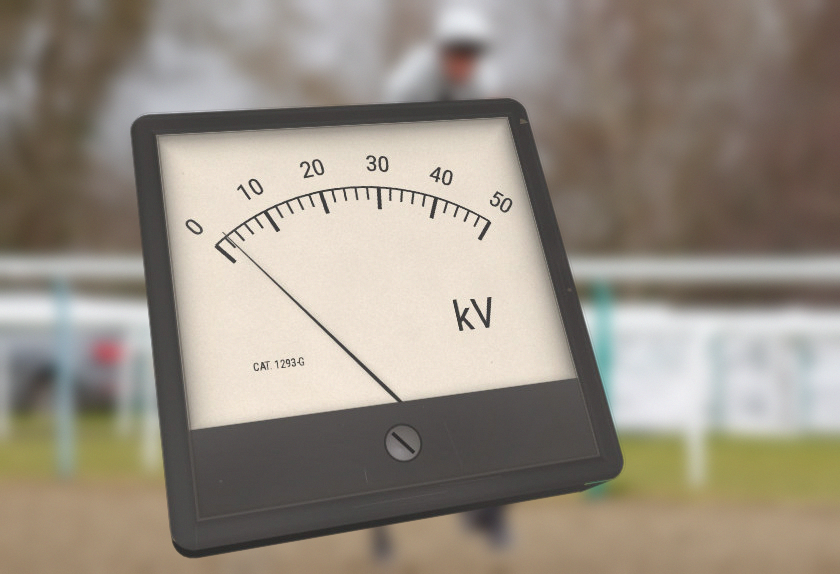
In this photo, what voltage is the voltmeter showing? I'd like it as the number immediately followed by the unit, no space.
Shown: 2kV
